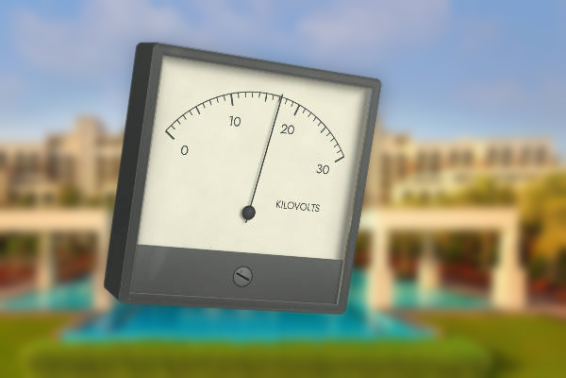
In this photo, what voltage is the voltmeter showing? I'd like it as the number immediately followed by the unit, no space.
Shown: 17kV
